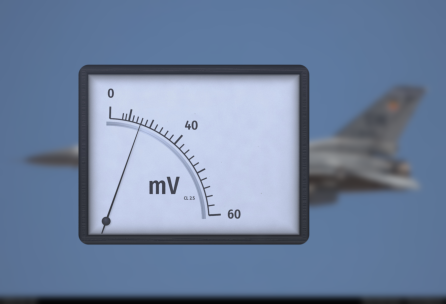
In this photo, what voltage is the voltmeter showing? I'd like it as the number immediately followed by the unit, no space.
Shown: 26mV
